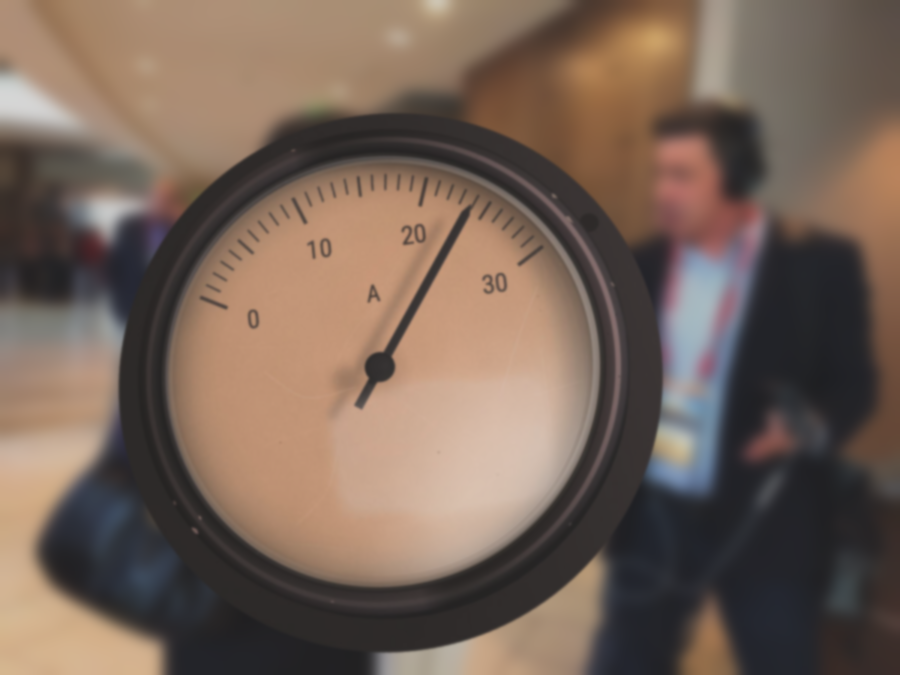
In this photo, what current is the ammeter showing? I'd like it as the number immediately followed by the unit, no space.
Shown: 24A
